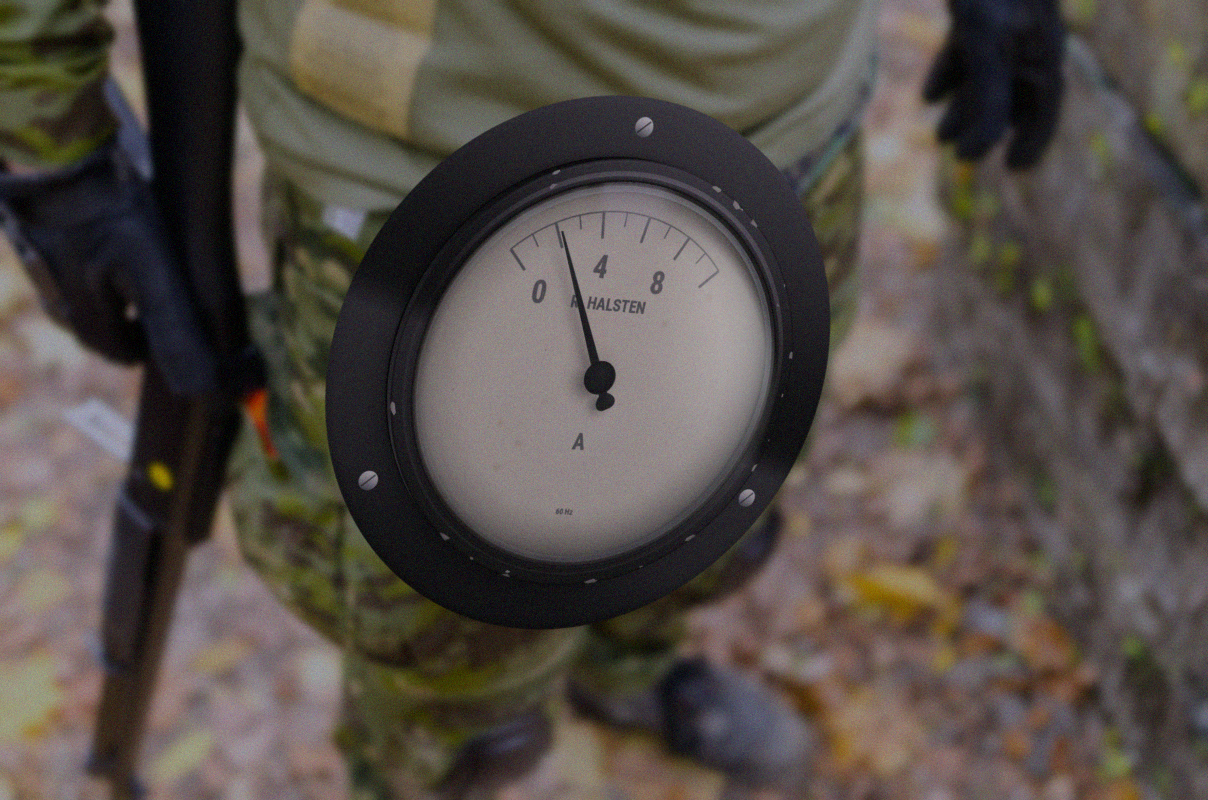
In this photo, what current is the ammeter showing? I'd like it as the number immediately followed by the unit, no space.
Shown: 2A
